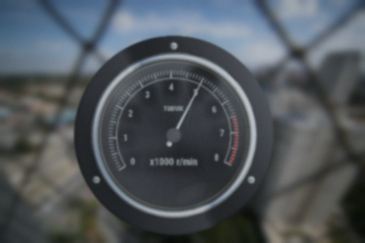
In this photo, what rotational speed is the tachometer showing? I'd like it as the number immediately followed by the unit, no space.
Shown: 5000rpm
